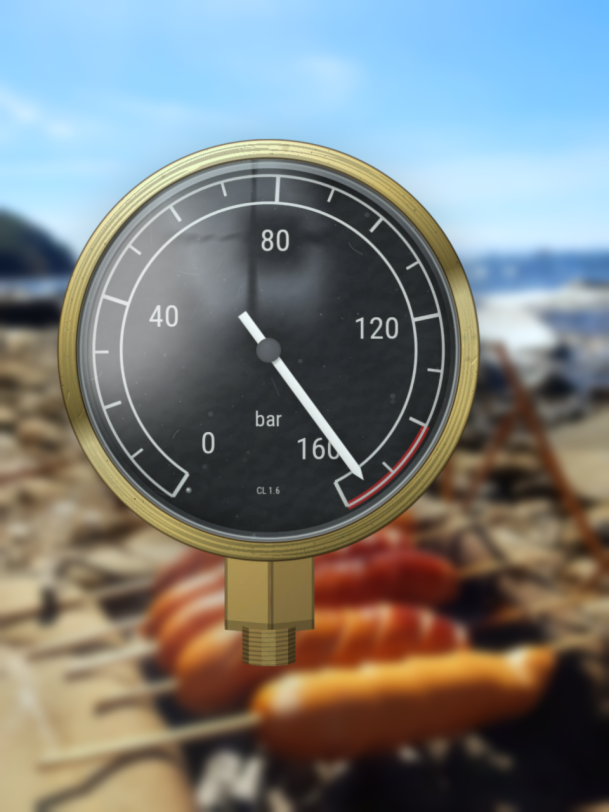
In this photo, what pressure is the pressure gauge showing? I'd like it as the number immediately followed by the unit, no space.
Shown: 155bar
